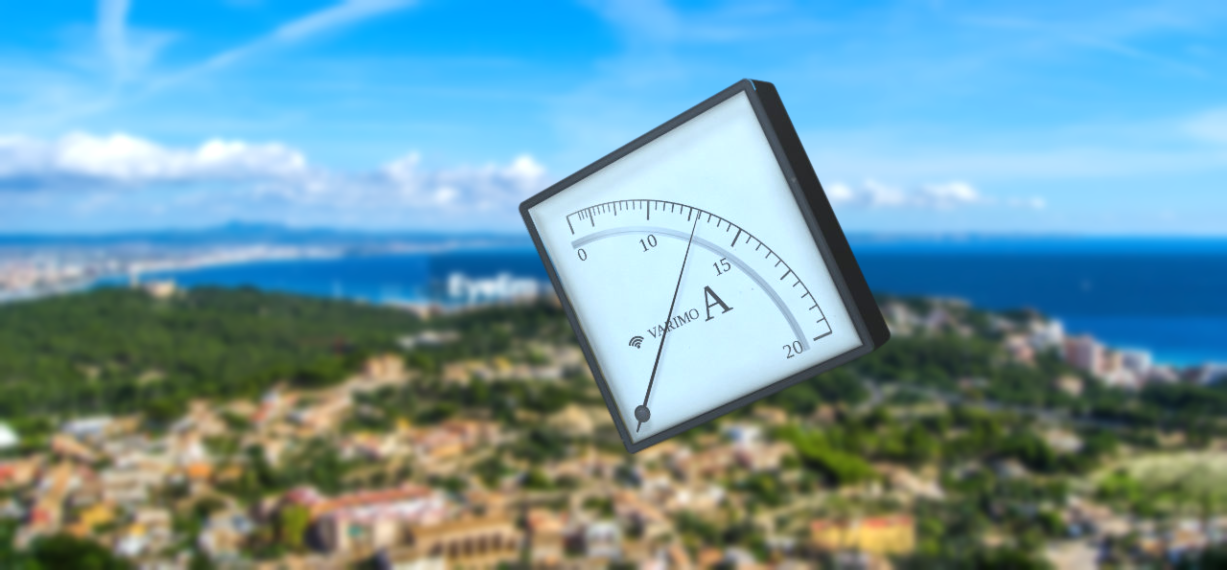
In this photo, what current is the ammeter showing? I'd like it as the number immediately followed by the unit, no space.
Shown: 13A
